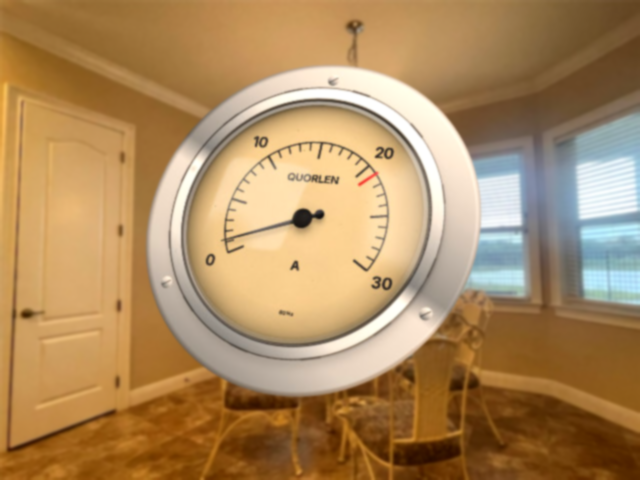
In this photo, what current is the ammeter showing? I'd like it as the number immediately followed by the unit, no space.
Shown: 1A
